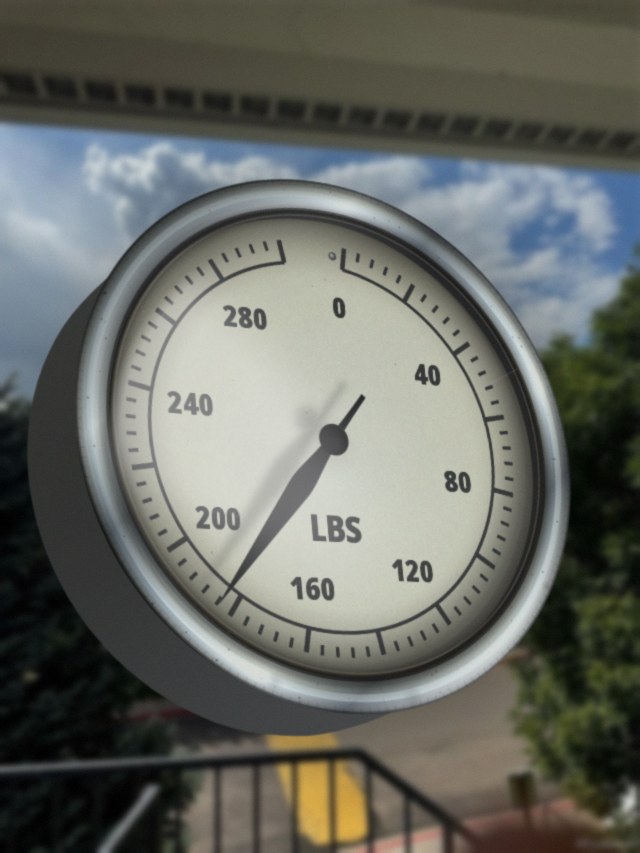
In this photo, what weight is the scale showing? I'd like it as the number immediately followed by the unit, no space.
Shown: 184lb
